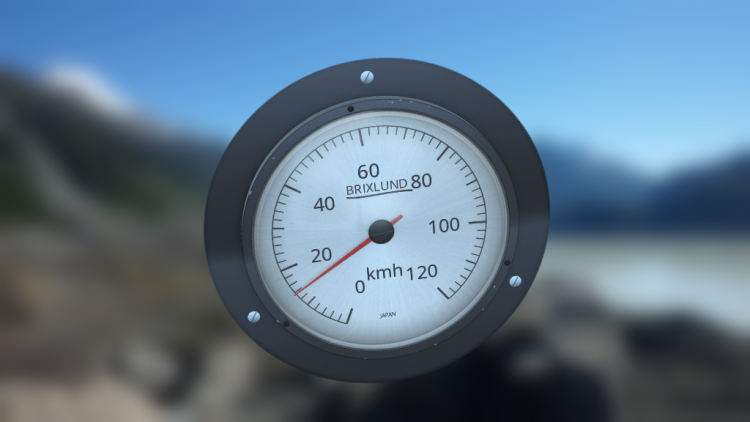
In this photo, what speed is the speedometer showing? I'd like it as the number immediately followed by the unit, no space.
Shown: 14km/h
